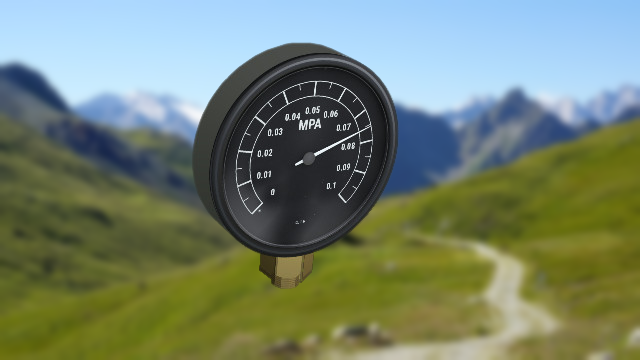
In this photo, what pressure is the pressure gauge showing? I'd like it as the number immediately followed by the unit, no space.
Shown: 0.075MPa
